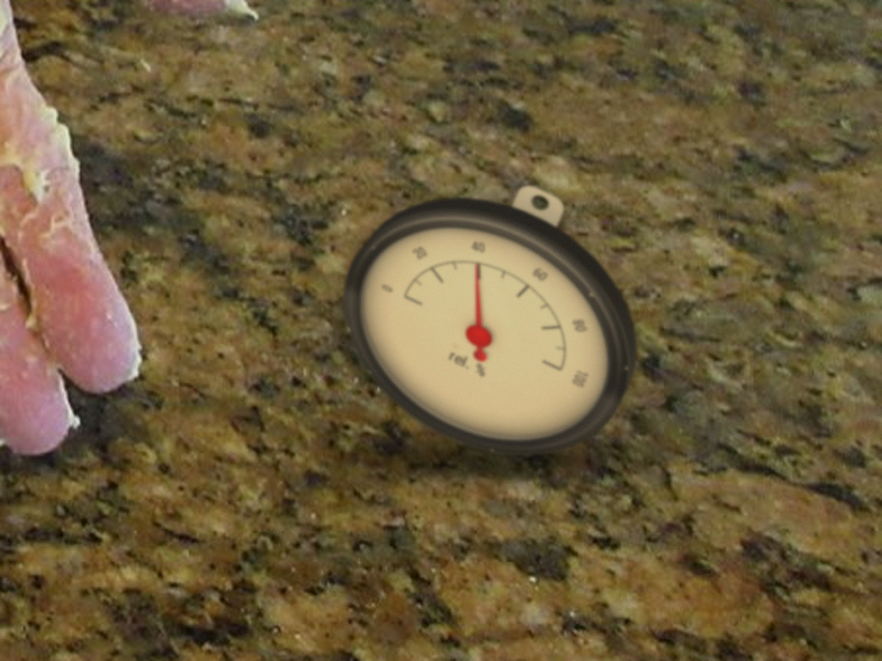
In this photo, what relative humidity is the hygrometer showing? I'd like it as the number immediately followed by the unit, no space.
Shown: 40%
